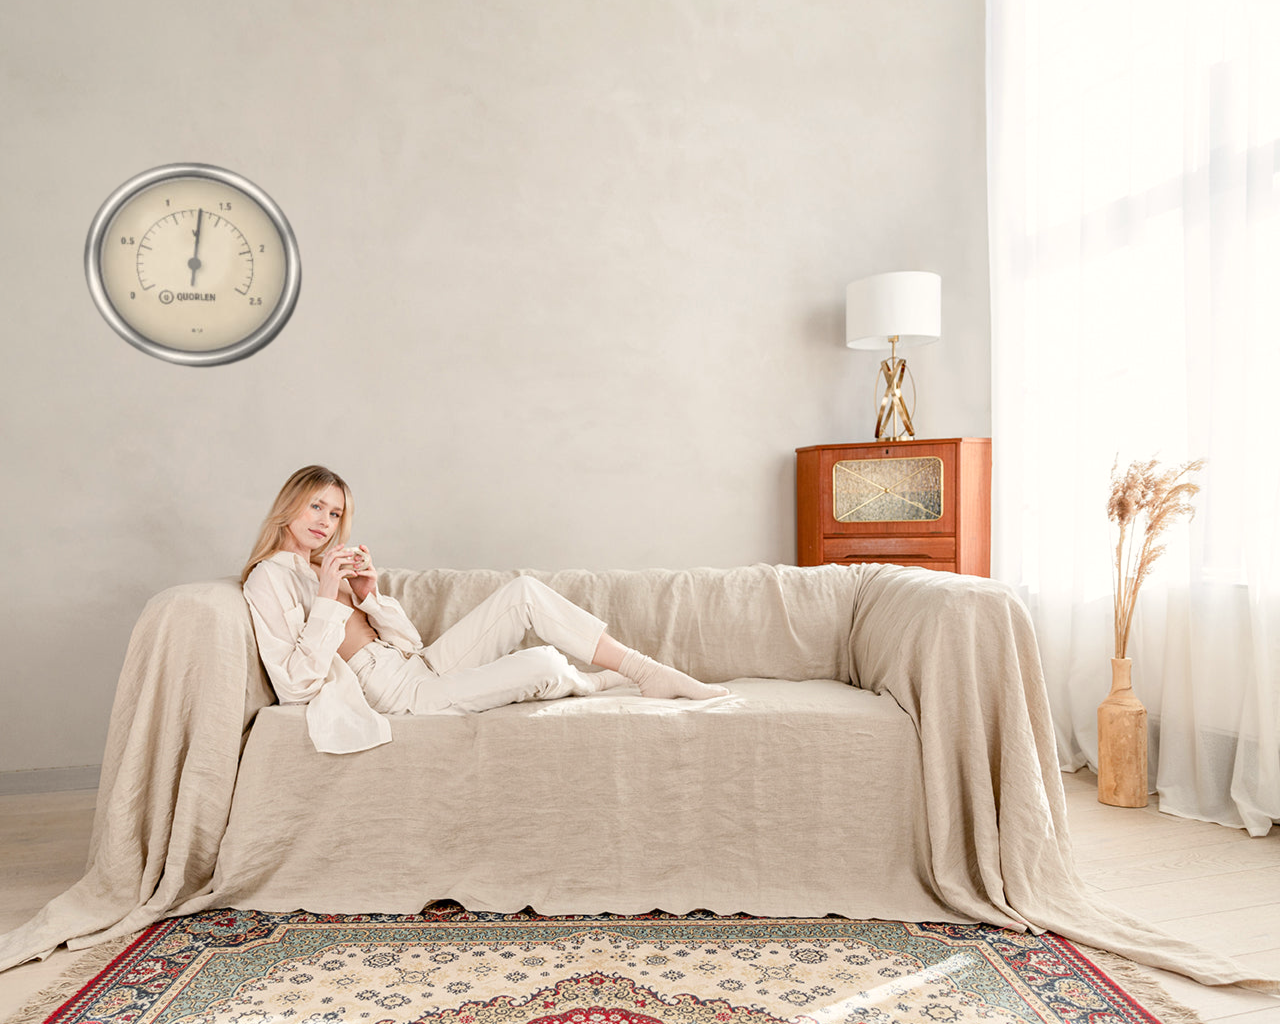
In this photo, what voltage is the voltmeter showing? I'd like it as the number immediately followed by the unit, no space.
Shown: 1.3V
